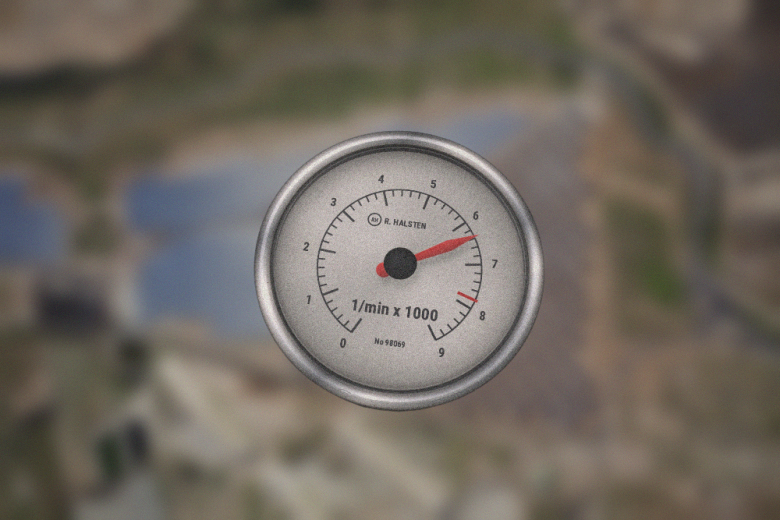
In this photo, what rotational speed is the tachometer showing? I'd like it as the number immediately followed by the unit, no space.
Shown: 6400rpm
